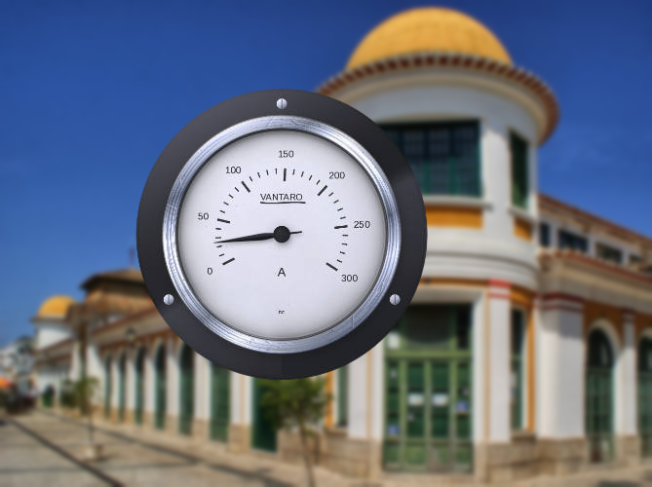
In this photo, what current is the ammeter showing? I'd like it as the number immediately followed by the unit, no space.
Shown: 25A
